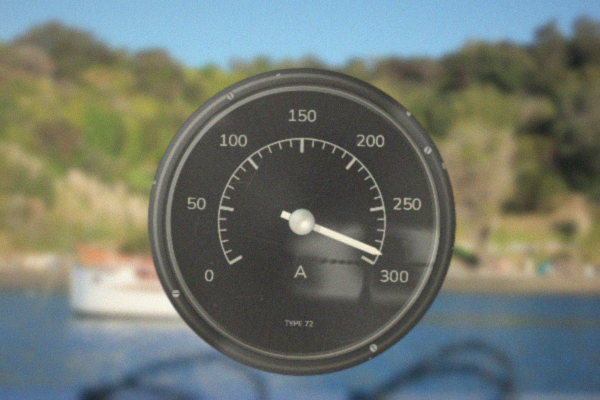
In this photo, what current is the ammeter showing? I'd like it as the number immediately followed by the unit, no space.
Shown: 290A
